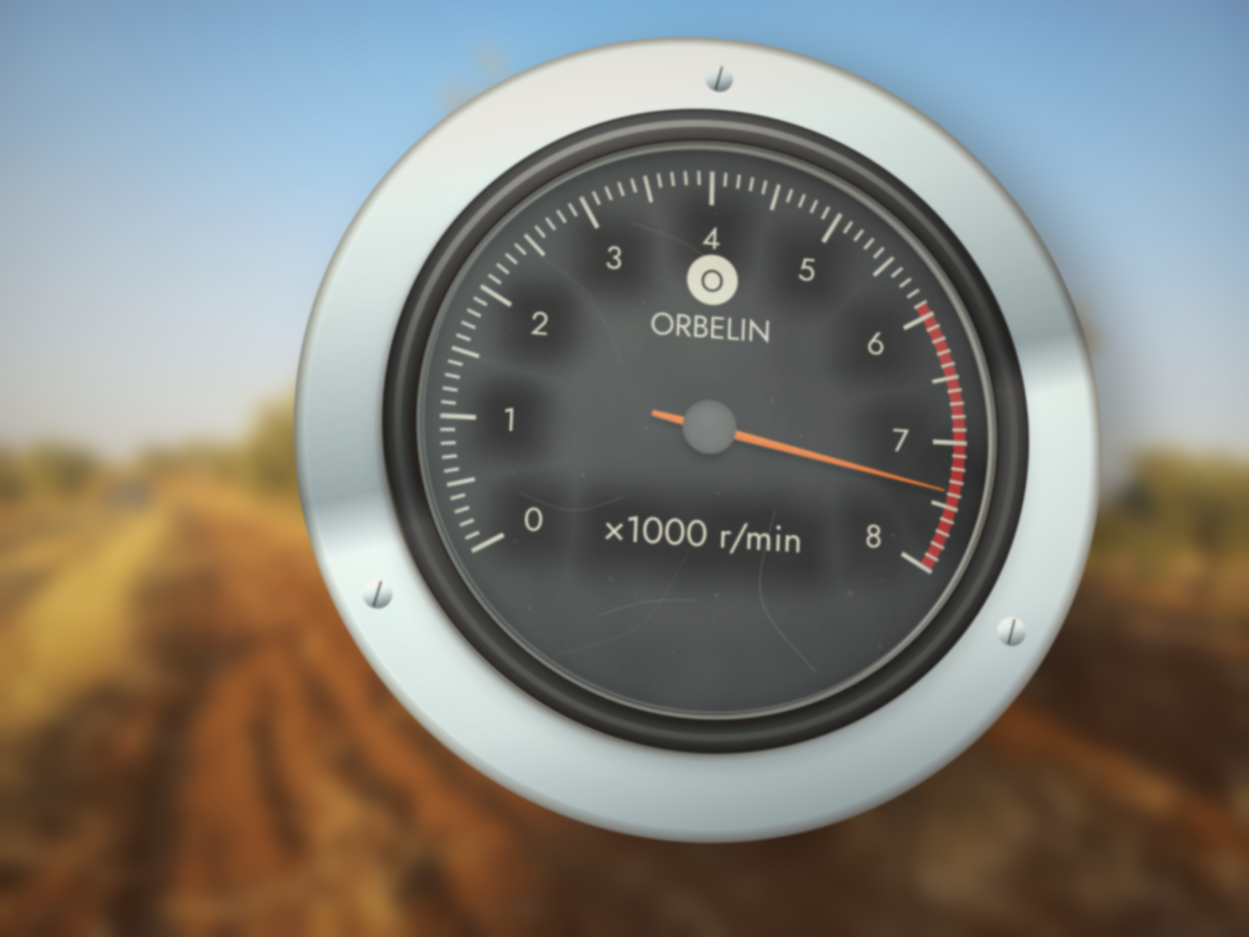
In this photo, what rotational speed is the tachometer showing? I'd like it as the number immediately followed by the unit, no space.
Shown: 7400rpm
